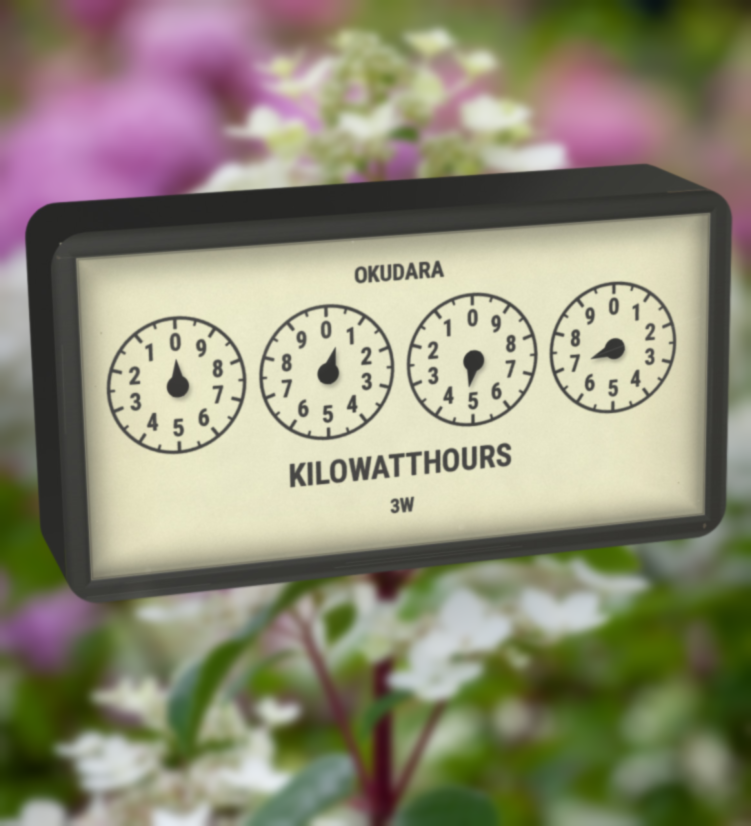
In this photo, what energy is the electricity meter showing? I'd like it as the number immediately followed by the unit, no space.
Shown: 47kWh
